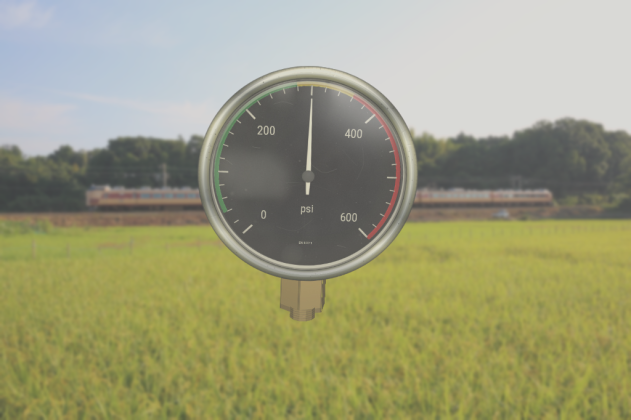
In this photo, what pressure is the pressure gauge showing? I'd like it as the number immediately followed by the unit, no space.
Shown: 300psi
